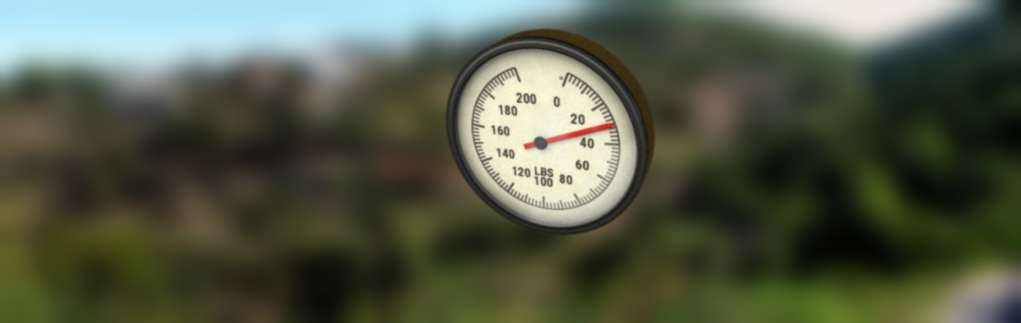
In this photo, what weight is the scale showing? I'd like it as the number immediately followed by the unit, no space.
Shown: 30lb
